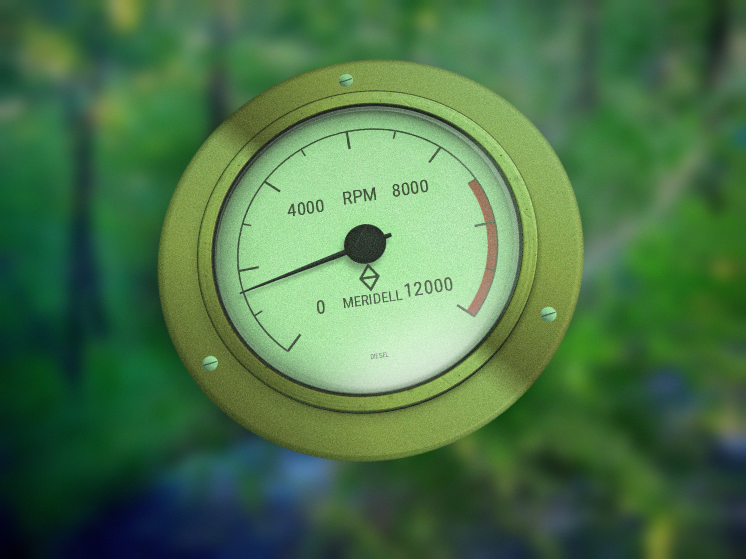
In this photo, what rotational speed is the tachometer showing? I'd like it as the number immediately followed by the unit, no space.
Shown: 1500rpm
